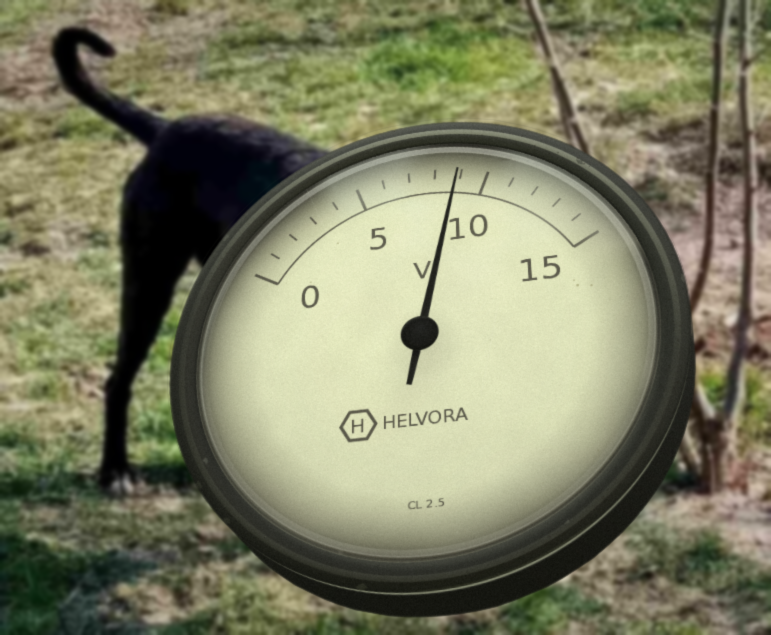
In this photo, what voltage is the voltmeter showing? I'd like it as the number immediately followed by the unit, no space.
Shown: 9V
